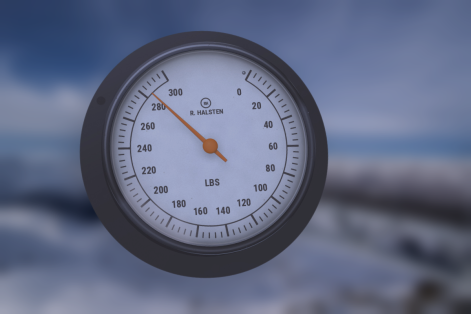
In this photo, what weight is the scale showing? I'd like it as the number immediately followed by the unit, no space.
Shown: 284lb
